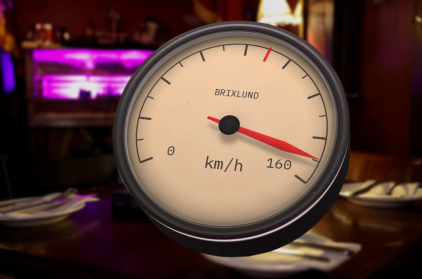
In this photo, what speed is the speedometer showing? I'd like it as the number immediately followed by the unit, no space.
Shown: 150km/h
